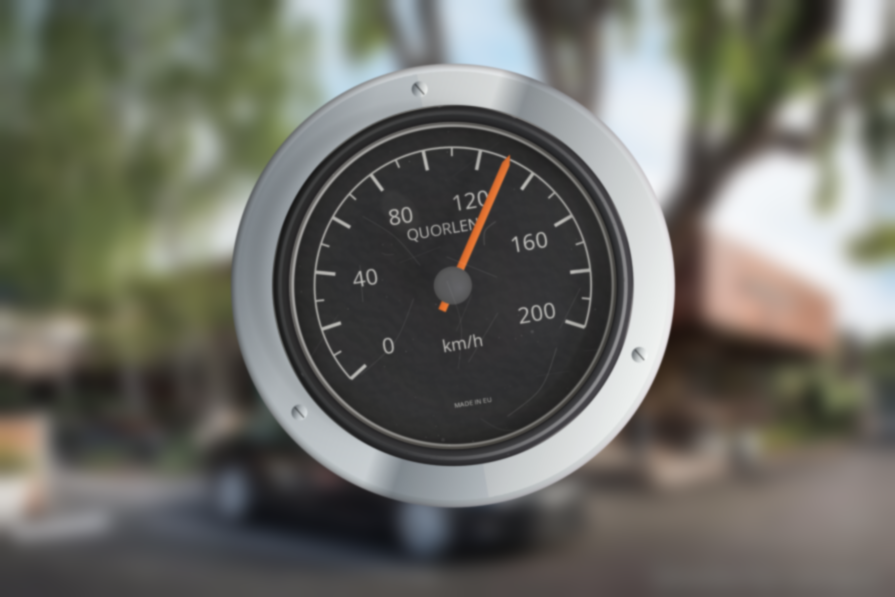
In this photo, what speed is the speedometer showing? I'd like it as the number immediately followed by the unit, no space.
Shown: 130km/h
